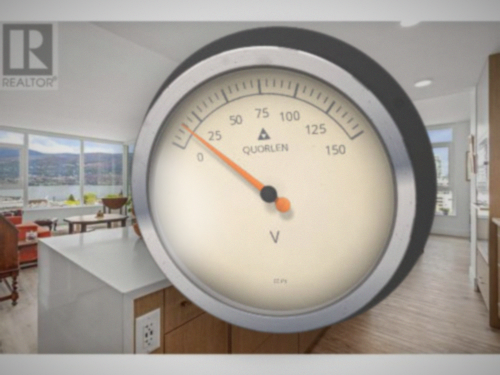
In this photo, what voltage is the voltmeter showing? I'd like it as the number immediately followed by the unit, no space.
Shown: 15V
